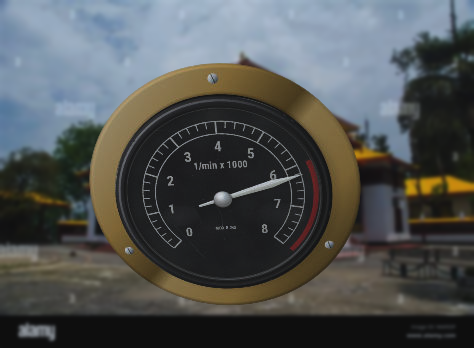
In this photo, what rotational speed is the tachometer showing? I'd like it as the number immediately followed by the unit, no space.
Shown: 6200rpm
